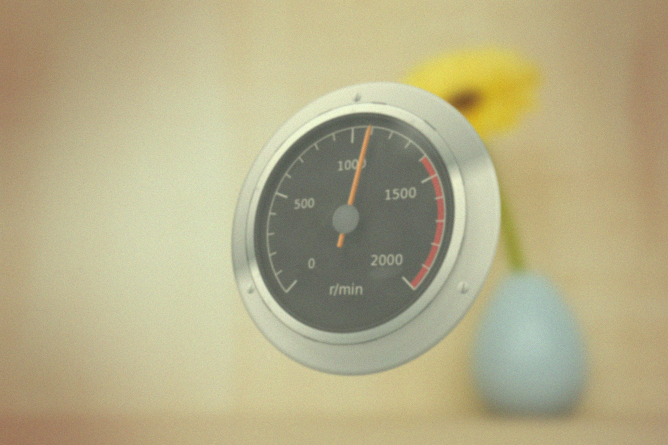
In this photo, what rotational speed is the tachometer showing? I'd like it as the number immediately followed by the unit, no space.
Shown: 1100rpm
